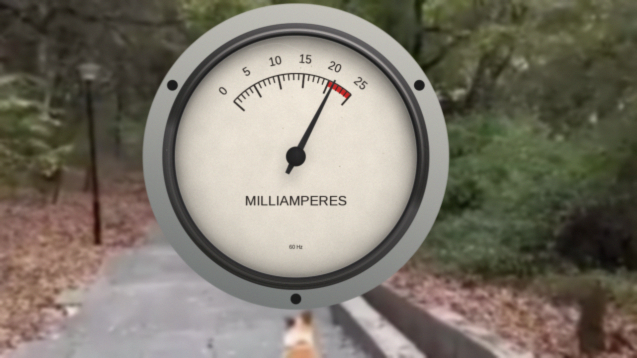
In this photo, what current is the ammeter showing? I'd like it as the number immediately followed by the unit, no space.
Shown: 21mA
